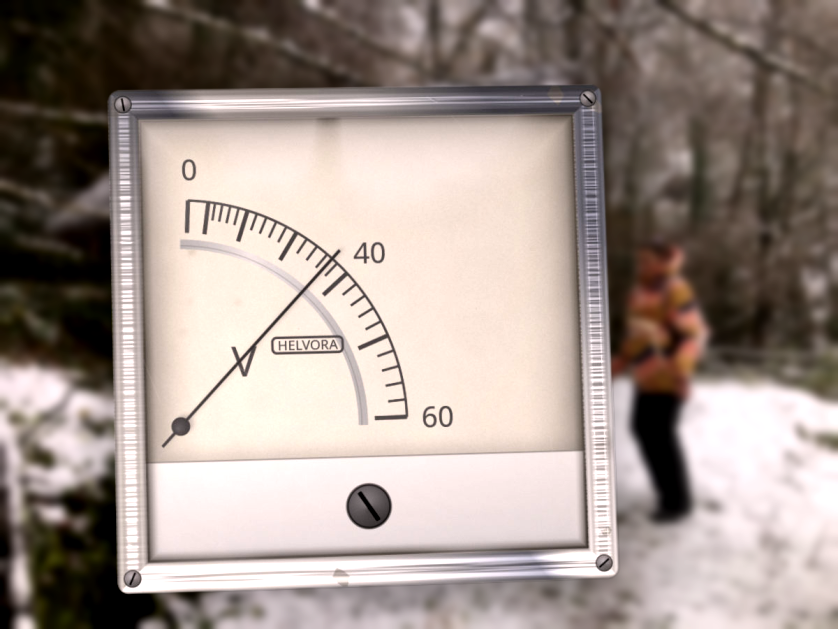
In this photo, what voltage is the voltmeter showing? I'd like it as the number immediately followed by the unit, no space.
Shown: 37V
